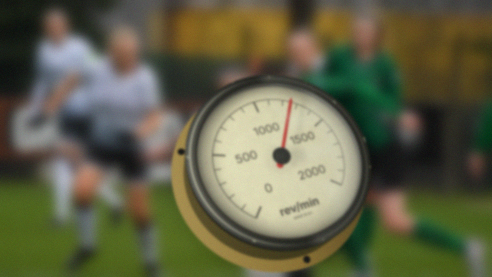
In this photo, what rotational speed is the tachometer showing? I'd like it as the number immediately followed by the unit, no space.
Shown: 1250rpm
